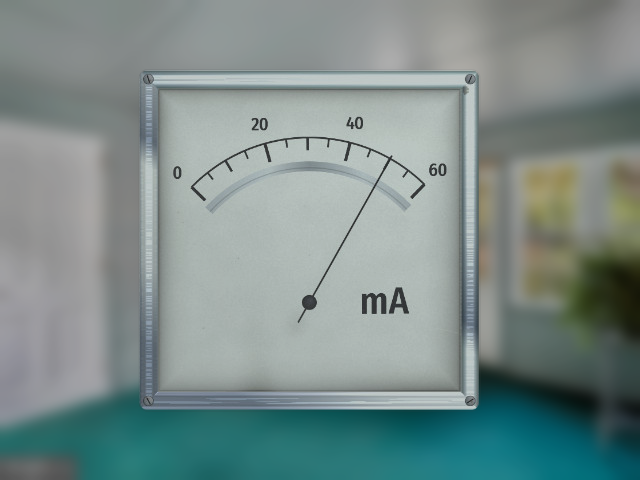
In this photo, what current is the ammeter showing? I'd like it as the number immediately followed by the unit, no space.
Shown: 50mA
